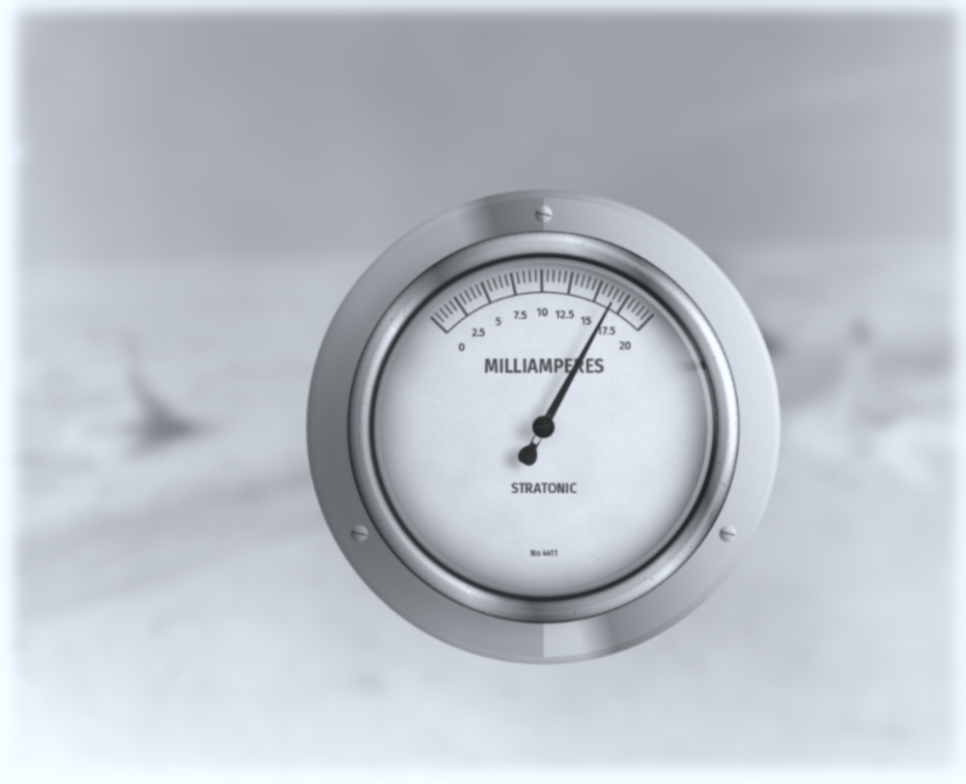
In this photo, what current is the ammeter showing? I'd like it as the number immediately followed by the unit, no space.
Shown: 16.5mA
